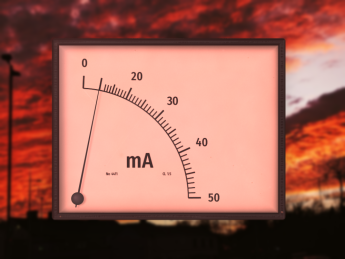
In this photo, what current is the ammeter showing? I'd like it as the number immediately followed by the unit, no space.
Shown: 10mA
